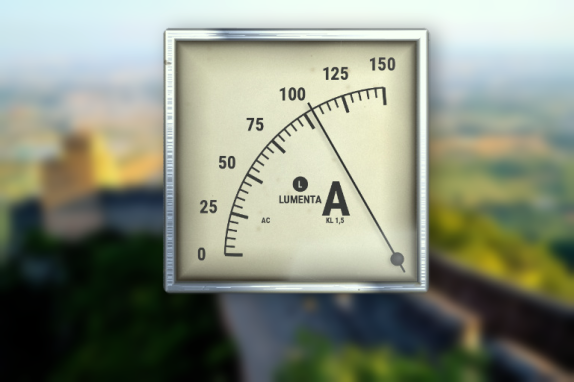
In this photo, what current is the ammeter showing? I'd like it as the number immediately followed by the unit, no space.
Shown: 105A
